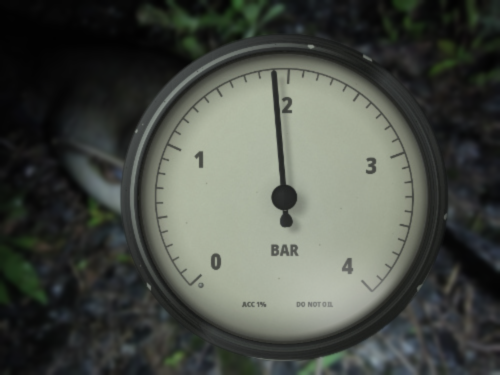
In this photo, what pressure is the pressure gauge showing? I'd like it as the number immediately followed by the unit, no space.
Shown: 1.9bar
